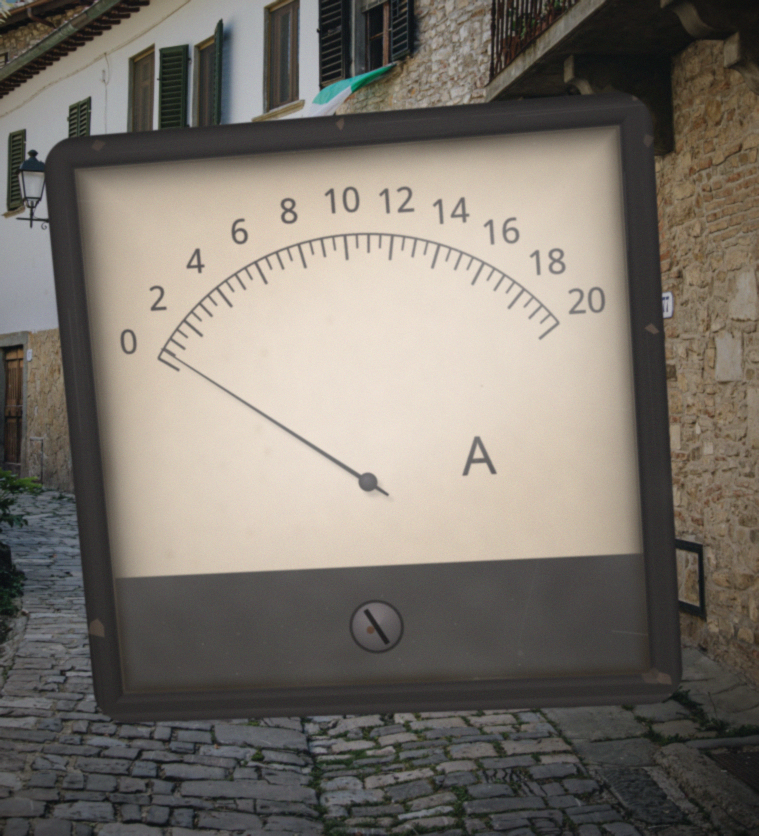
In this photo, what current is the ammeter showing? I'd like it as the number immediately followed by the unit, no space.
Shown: 0.5A
